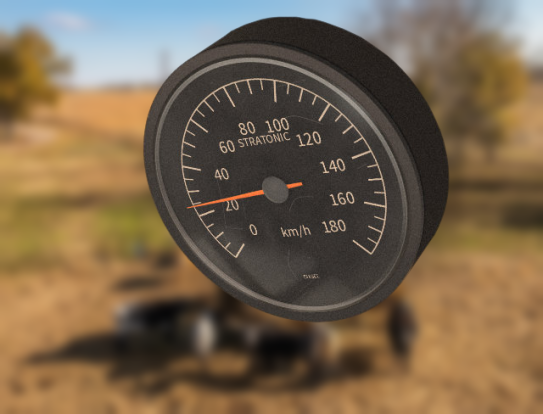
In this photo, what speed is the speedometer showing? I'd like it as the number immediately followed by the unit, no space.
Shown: 25km/h
